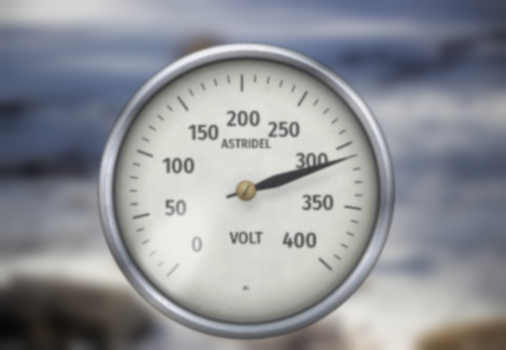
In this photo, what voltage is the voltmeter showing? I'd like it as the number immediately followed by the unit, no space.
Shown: 310V
